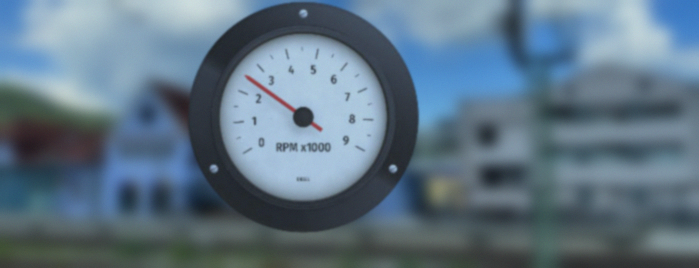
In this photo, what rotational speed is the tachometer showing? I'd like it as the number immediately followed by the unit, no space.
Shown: 2500rpm
